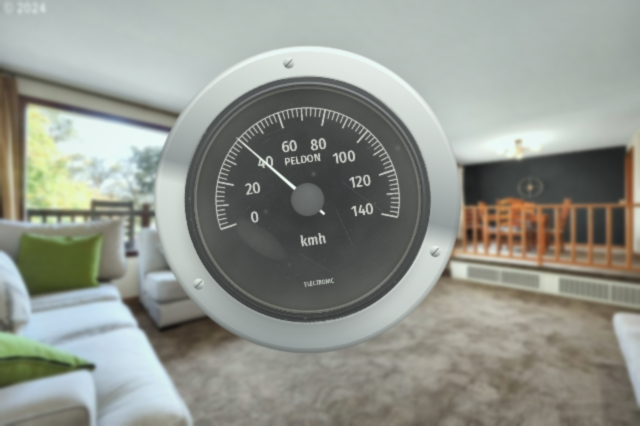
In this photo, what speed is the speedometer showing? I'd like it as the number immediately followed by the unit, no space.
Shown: 40km/h
